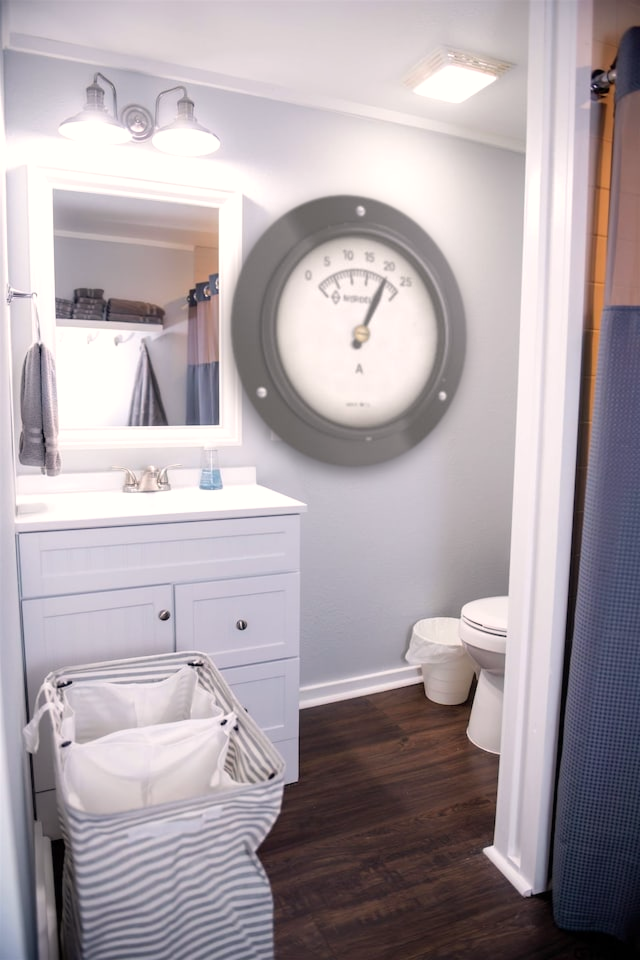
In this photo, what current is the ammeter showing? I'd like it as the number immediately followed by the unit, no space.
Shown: 20A
